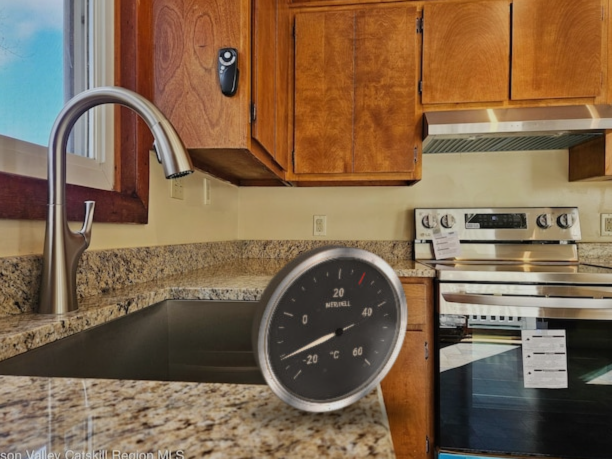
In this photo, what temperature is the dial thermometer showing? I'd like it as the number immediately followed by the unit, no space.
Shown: -12°C
